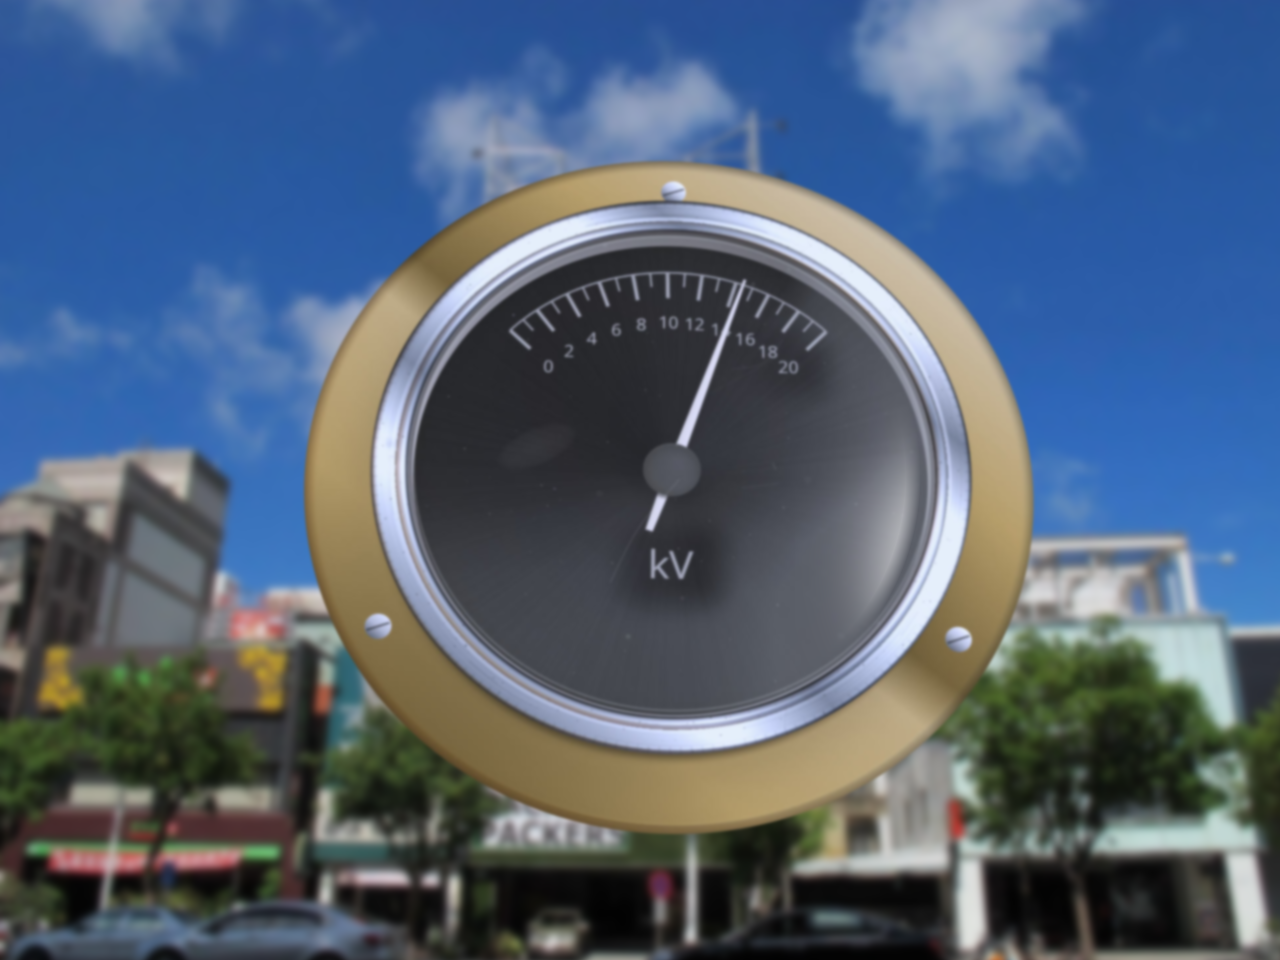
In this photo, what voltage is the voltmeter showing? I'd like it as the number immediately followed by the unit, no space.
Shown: 14.5kV
